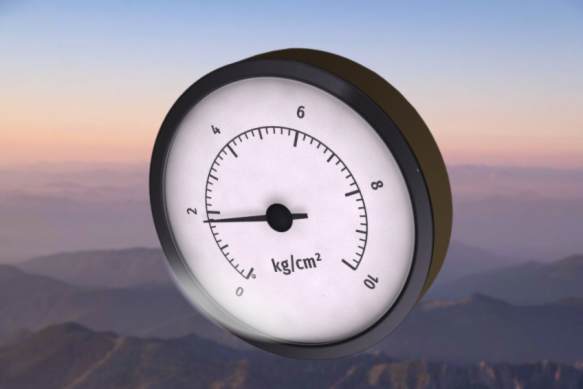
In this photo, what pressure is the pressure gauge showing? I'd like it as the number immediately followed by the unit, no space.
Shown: 1.8kg/cm²
